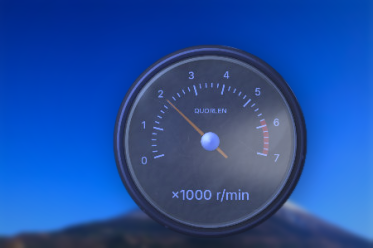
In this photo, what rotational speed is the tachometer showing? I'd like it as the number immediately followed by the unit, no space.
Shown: 2000rpm
